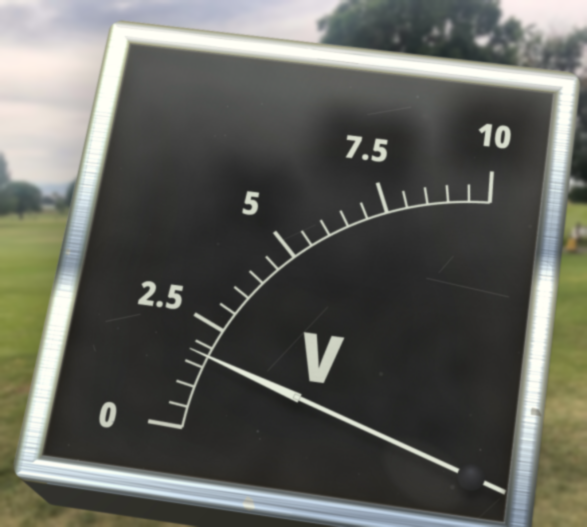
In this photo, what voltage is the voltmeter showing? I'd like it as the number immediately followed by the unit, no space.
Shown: 1.75V
